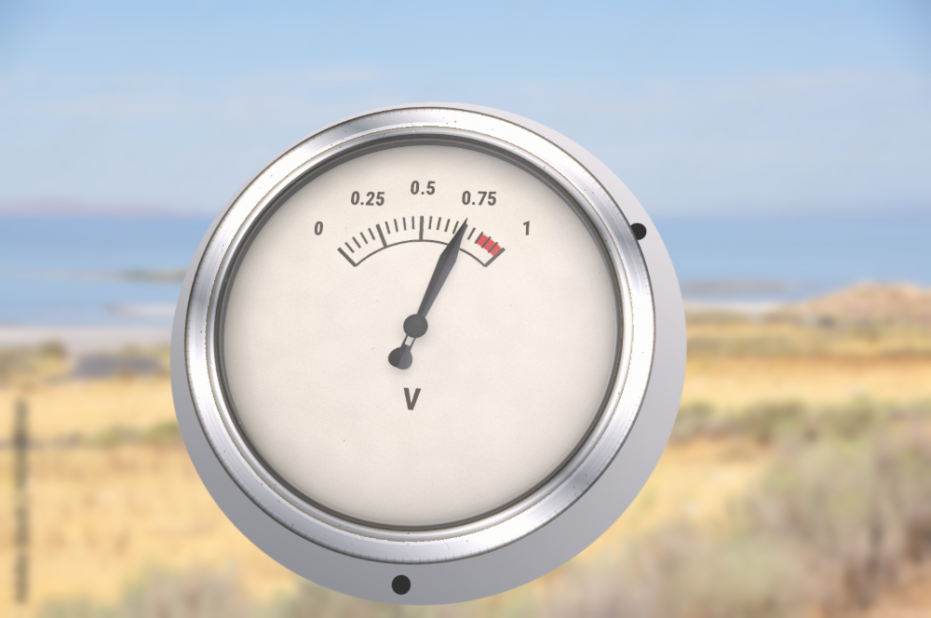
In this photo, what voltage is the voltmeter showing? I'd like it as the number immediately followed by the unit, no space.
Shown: 0.75V
